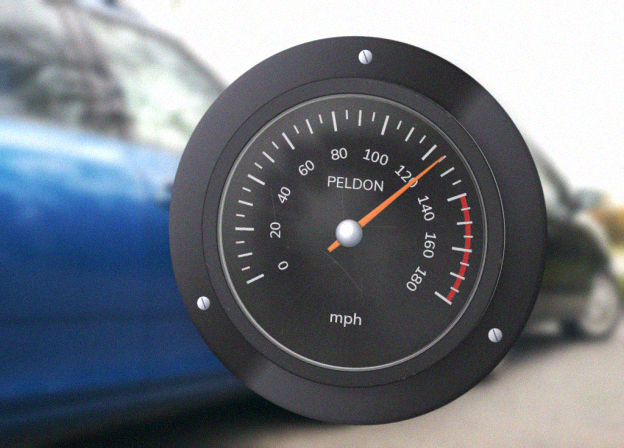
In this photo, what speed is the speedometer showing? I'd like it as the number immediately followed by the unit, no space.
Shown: 125mph
